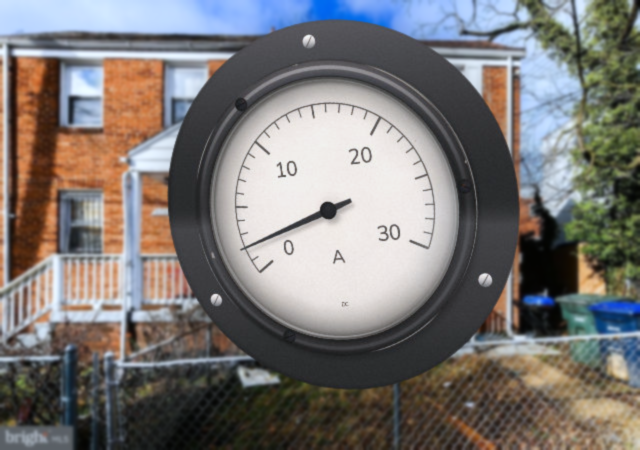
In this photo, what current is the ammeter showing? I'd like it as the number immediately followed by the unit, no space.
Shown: 2A
